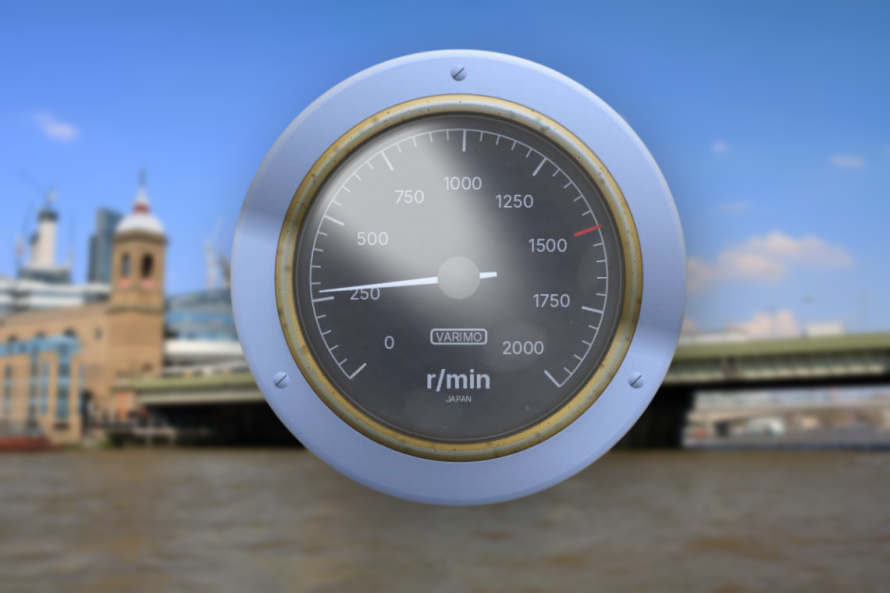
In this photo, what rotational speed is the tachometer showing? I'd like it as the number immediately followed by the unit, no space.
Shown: 275rpm
